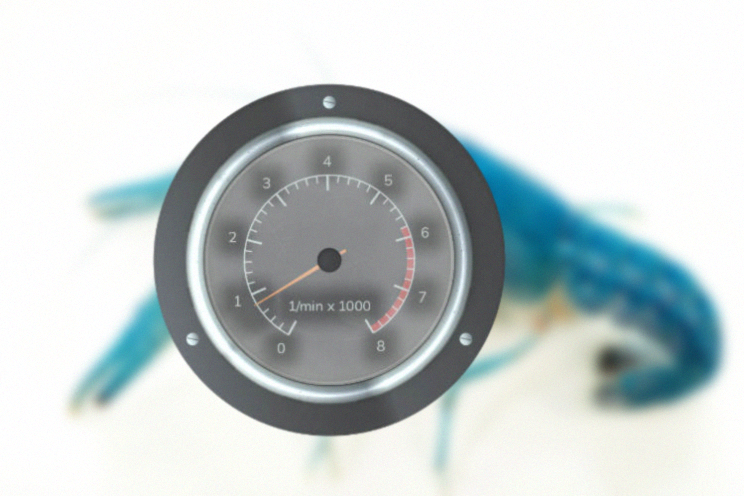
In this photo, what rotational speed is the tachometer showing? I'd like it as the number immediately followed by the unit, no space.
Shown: 800rpm
